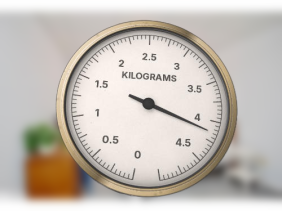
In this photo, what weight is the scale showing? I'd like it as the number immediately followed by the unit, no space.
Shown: 4.15kg
